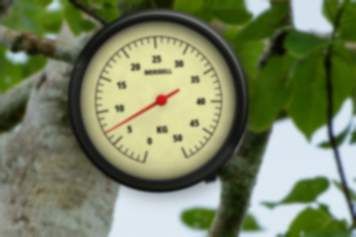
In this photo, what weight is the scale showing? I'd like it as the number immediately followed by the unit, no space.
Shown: 7kg
